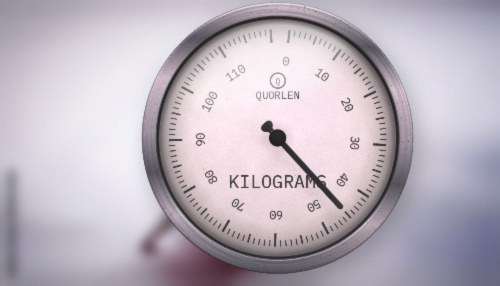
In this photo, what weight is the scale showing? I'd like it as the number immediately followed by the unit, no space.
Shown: 45kg
